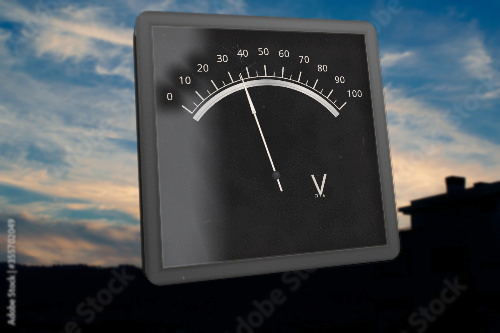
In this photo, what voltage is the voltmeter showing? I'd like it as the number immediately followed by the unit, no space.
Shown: 35V
